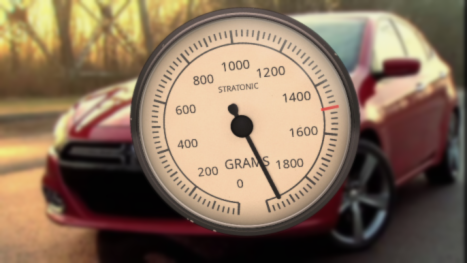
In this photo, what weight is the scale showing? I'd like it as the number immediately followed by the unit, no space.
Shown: 1940g
